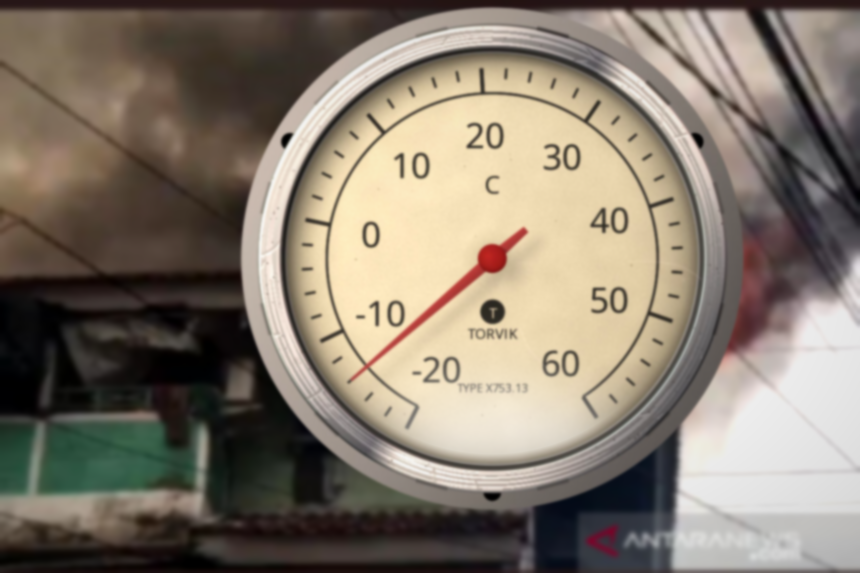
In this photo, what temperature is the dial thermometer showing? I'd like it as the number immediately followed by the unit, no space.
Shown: -14°C
